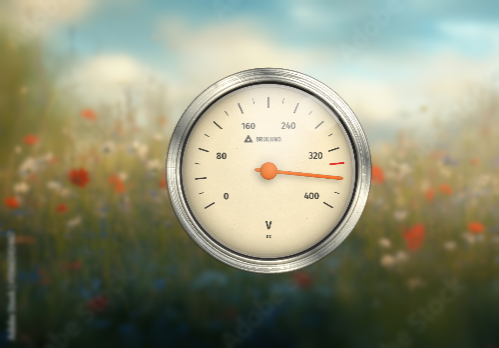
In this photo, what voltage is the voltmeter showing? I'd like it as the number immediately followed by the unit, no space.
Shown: 360V
